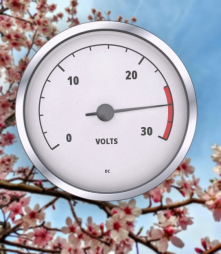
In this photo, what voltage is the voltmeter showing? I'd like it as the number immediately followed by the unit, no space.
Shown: 26V
